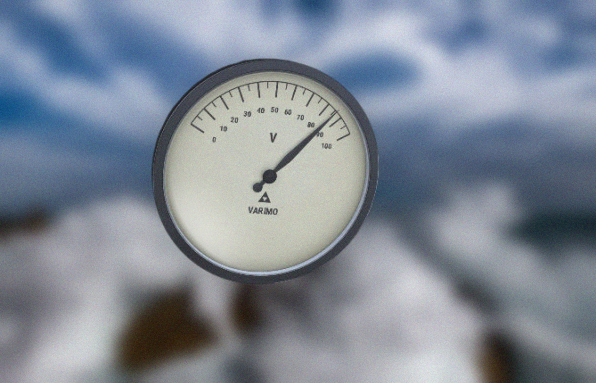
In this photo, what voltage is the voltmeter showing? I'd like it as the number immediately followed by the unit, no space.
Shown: 85V
